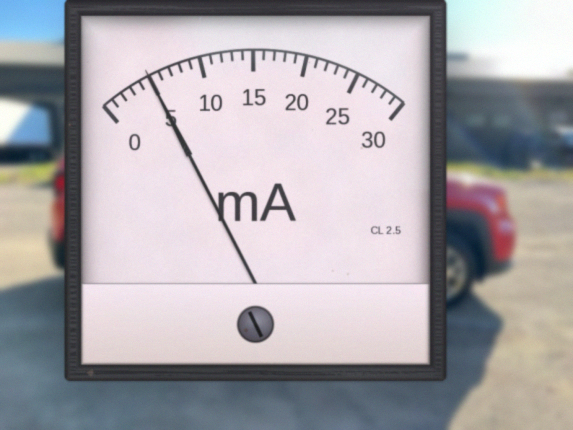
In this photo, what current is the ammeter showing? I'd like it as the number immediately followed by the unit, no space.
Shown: 5mA
